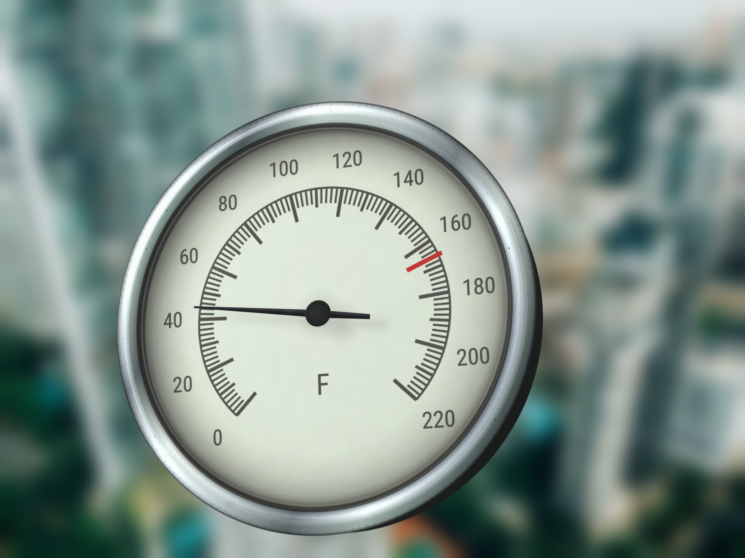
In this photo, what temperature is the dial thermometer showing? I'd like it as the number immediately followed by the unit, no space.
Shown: 44°F
